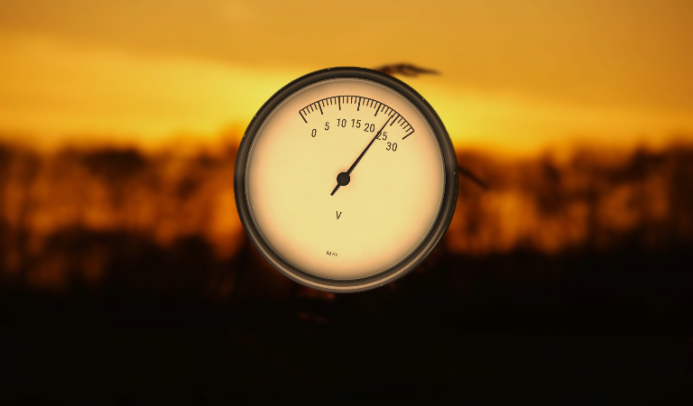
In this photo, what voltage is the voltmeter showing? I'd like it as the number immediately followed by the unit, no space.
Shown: 24V
